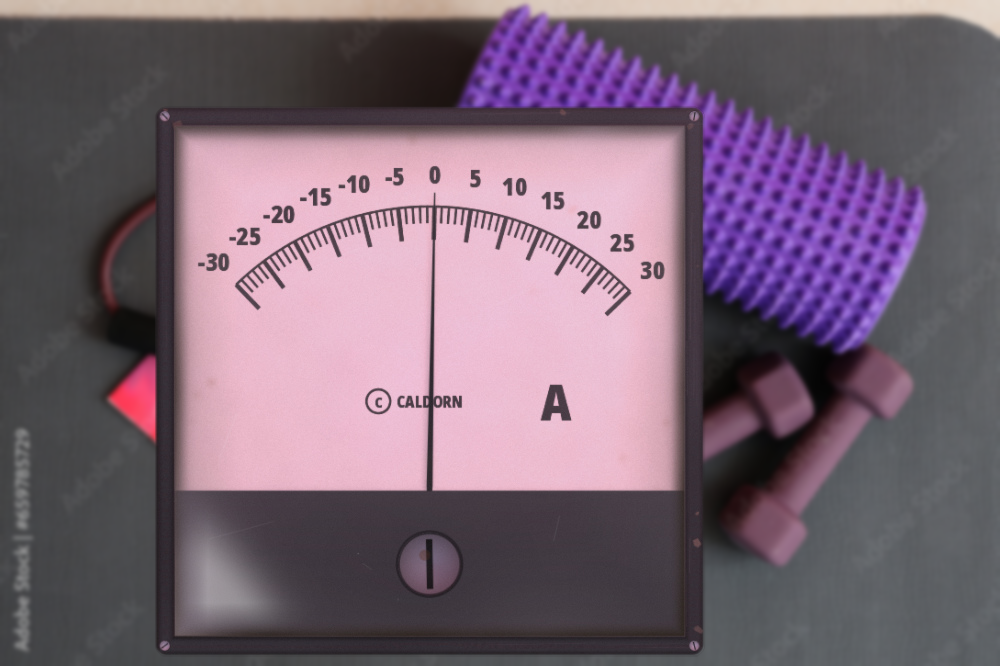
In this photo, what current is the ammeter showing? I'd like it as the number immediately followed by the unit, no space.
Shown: 0A
